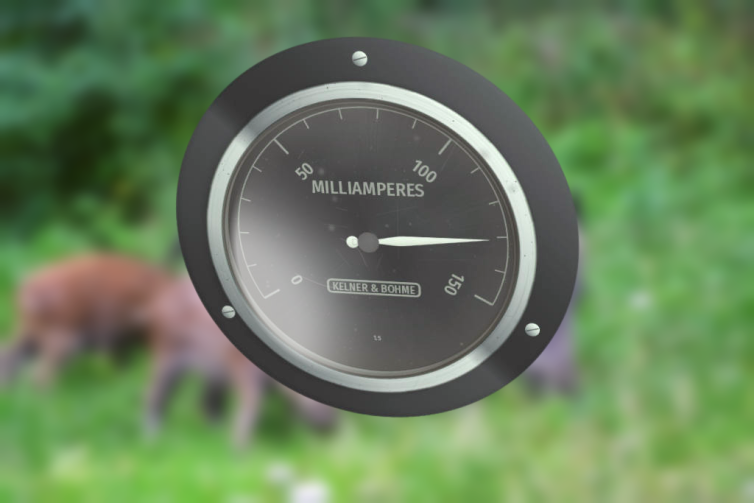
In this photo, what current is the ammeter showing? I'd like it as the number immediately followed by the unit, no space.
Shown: 130mA
